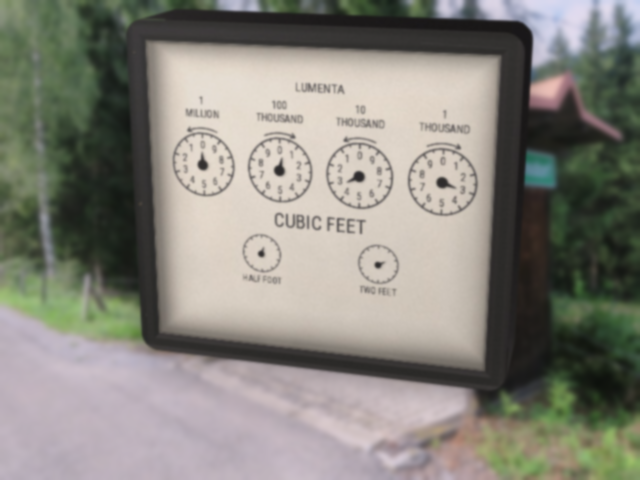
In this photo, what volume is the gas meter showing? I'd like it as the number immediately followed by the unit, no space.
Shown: 3300ft³
